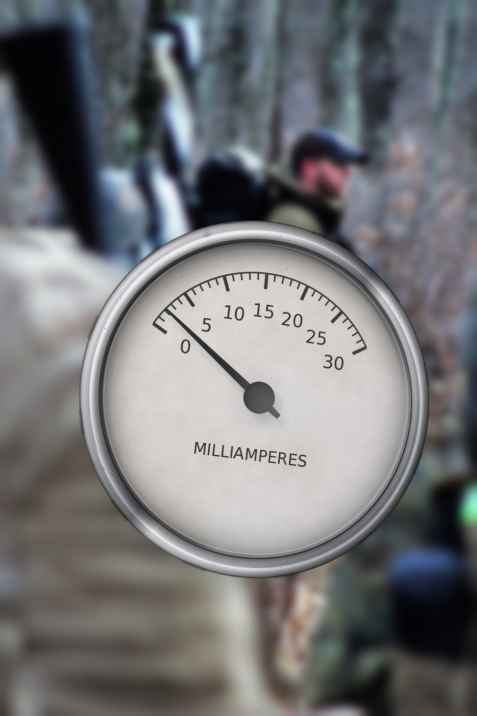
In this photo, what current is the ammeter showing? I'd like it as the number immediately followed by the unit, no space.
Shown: 2mA
